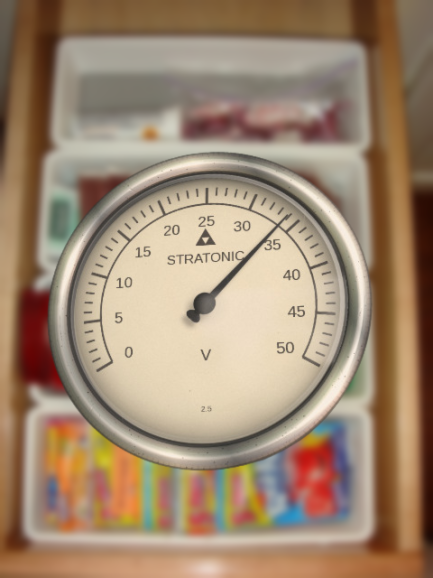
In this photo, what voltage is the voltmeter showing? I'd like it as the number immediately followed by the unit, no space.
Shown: 34V
